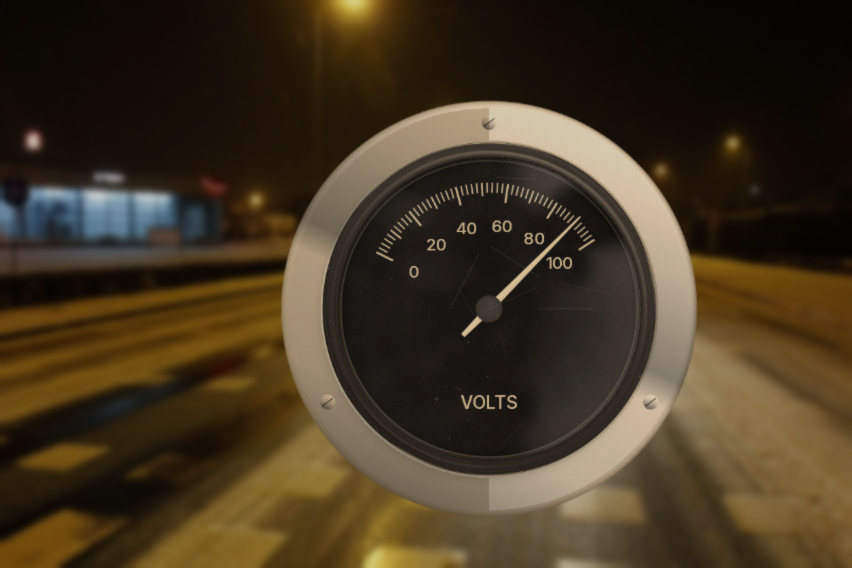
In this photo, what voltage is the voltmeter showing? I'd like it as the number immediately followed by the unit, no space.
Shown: 90V
